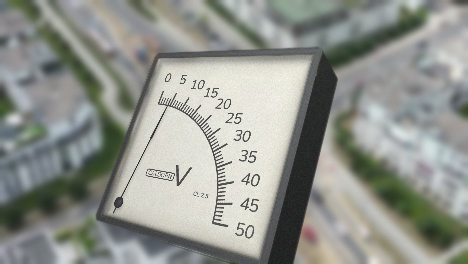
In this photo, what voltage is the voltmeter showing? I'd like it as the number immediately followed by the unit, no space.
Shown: 5V
